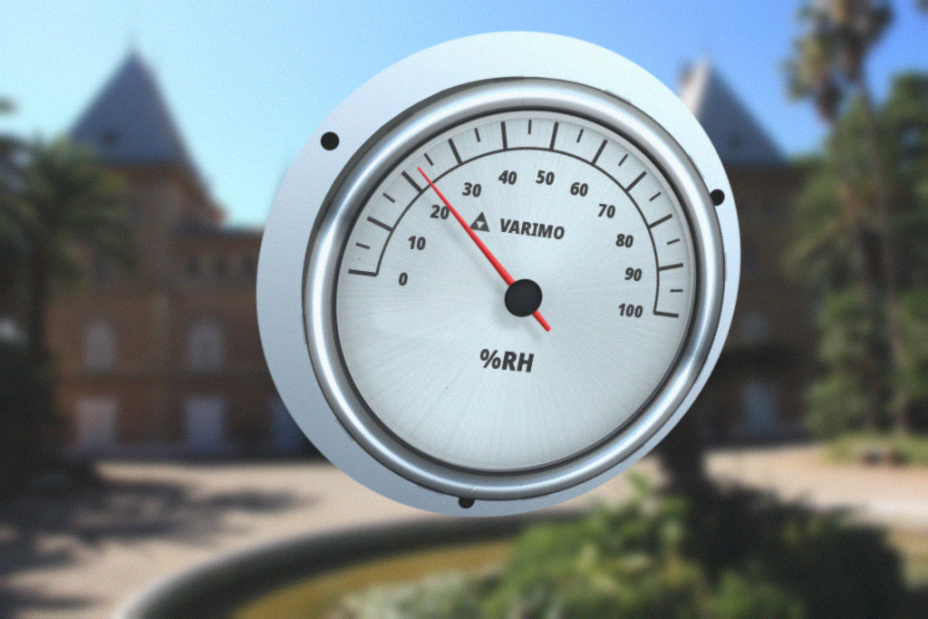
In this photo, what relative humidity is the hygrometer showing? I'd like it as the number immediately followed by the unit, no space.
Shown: 22.5%
